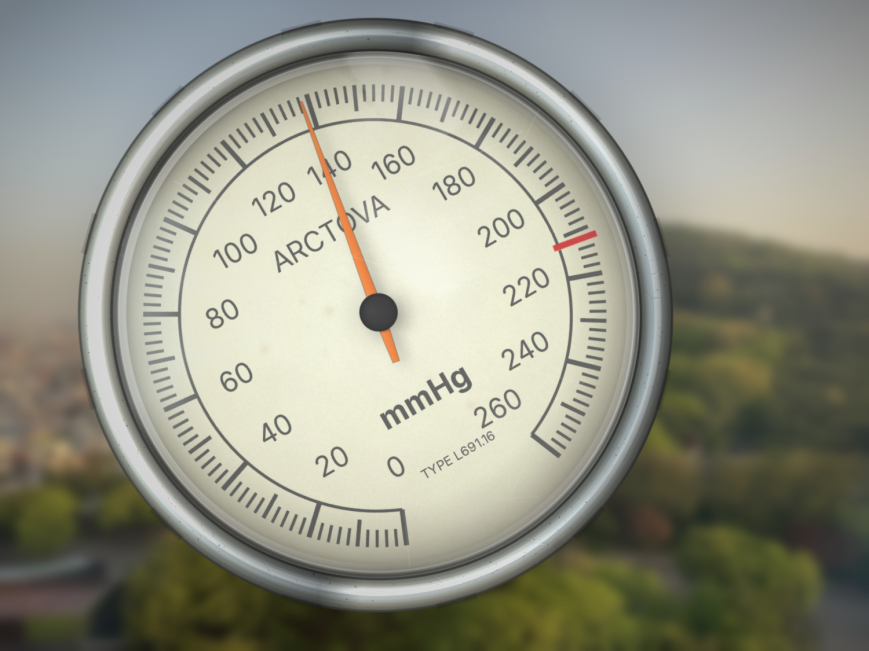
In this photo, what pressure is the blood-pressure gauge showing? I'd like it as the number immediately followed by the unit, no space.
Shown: 138mmHg
